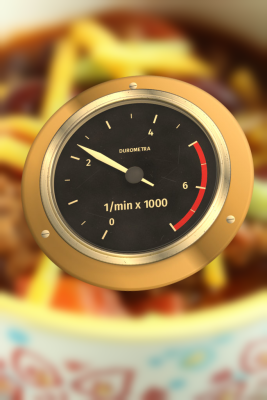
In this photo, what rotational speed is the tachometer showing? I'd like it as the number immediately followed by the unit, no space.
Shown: 2250rpm
